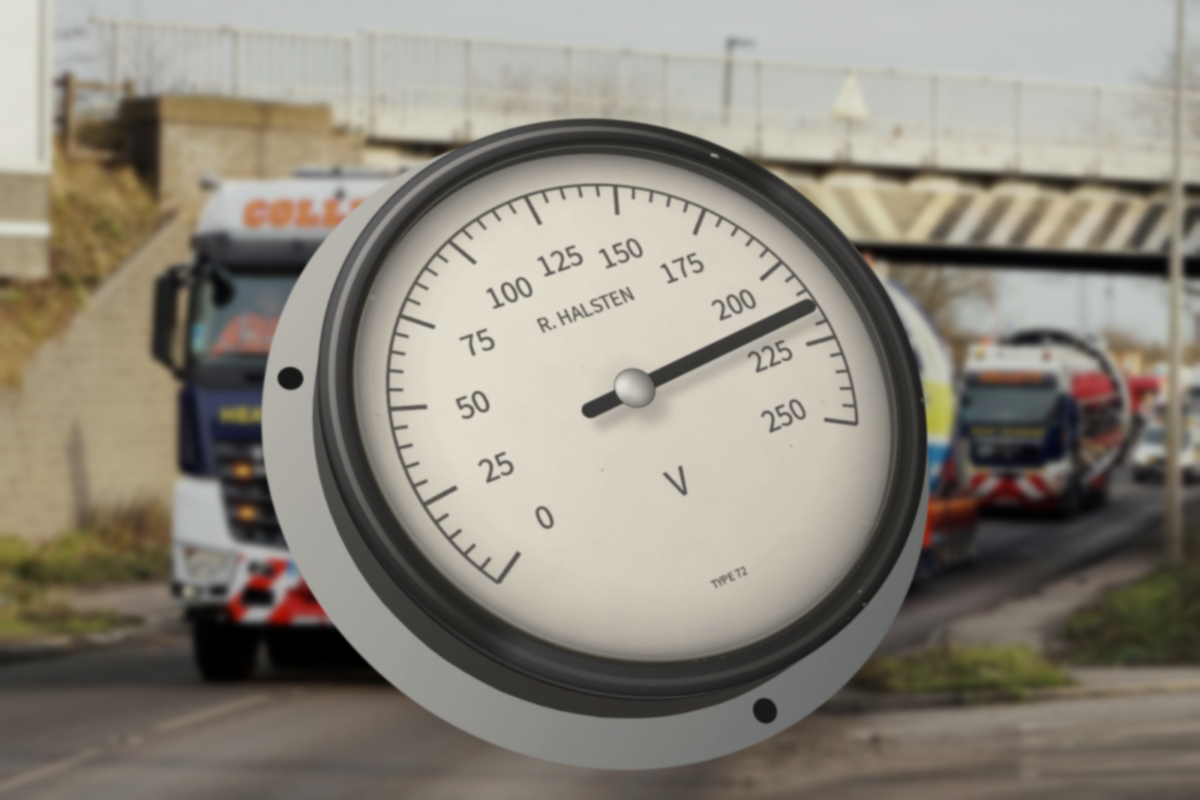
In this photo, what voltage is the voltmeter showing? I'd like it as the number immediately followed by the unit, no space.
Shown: 215V
